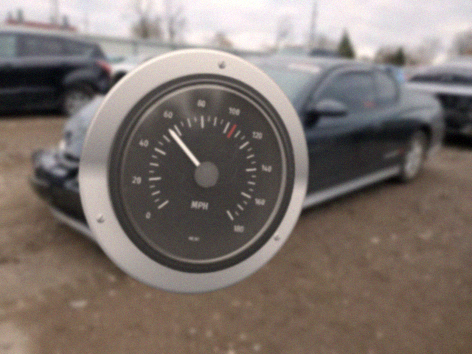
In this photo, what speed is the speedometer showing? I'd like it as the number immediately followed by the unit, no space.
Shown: 55mph
